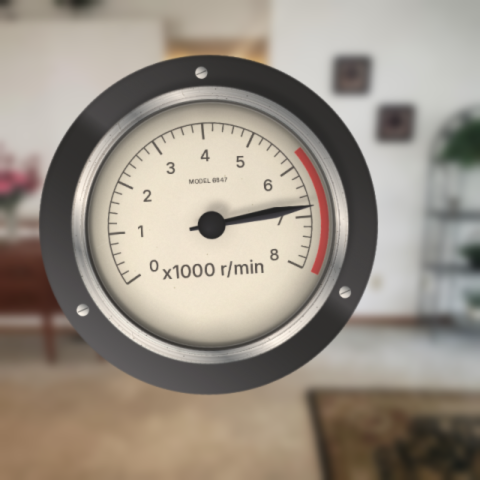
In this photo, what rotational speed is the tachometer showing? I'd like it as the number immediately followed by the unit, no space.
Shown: 6800rpm
